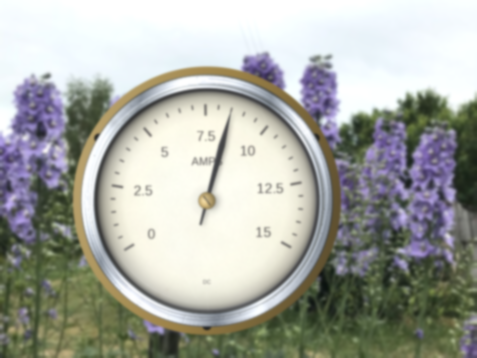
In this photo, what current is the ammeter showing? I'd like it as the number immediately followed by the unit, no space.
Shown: 8.5A
